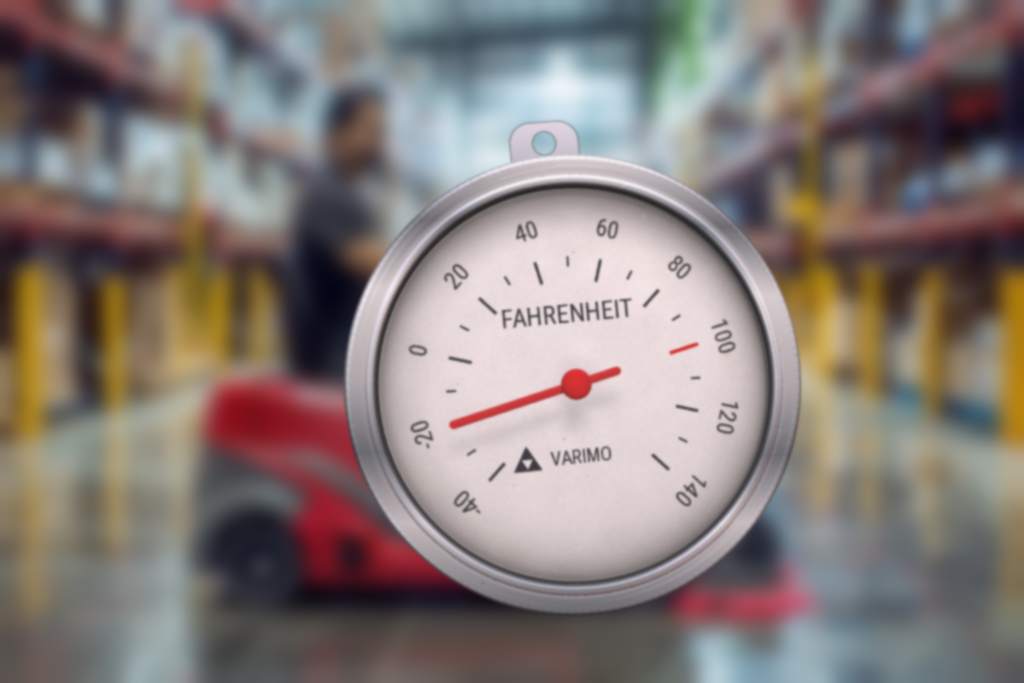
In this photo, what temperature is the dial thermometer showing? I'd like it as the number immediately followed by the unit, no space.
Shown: -20°F
